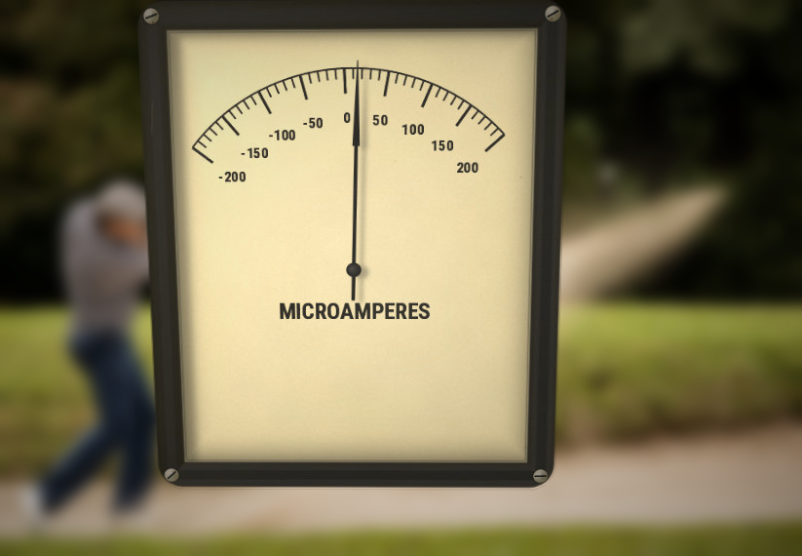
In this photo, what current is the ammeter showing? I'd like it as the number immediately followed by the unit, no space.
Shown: 15µA
